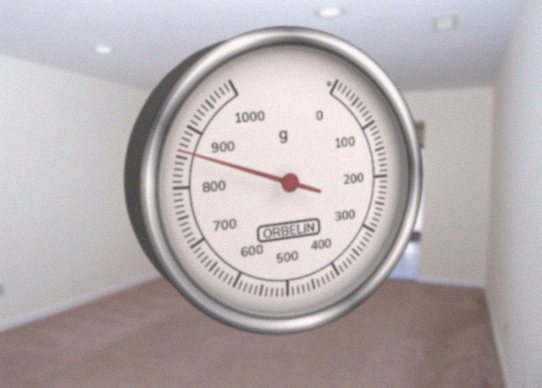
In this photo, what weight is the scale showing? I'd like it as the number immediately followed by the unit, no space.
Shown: 860g
